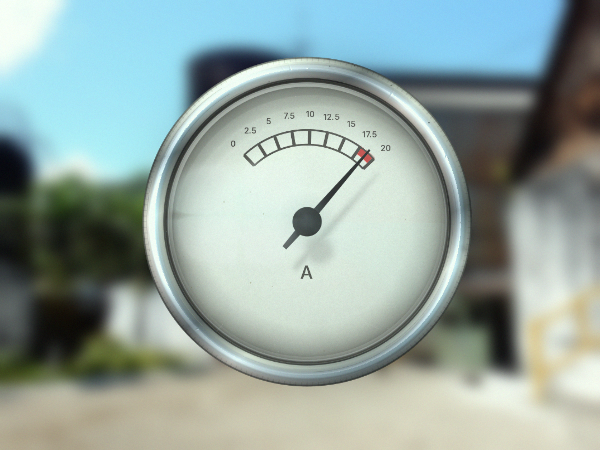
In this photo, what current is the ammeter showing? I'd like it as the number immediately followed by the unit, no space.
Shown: 18.75A
